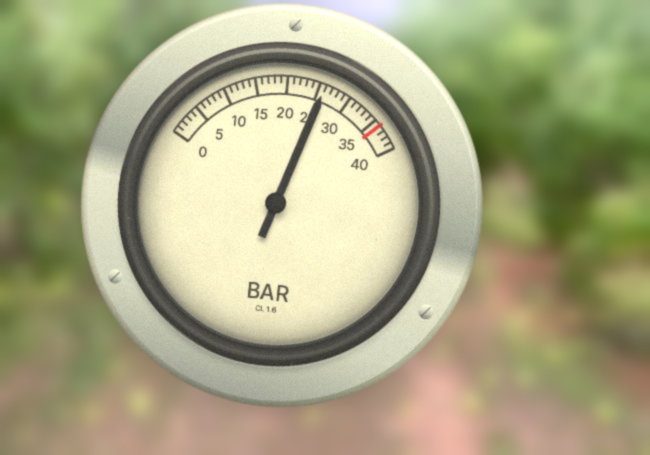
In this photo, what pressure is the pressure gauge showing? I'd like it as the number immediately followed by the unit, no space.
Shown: 26bar
